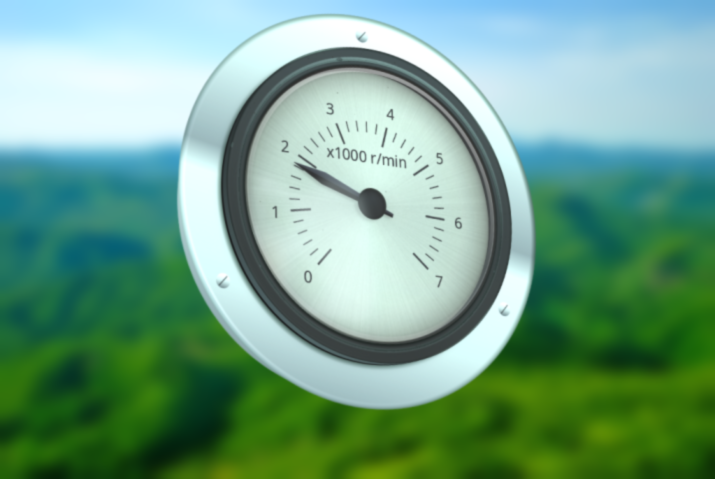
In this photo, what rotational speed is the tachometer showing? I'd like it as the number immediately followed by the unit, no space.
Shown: 1800rpm
